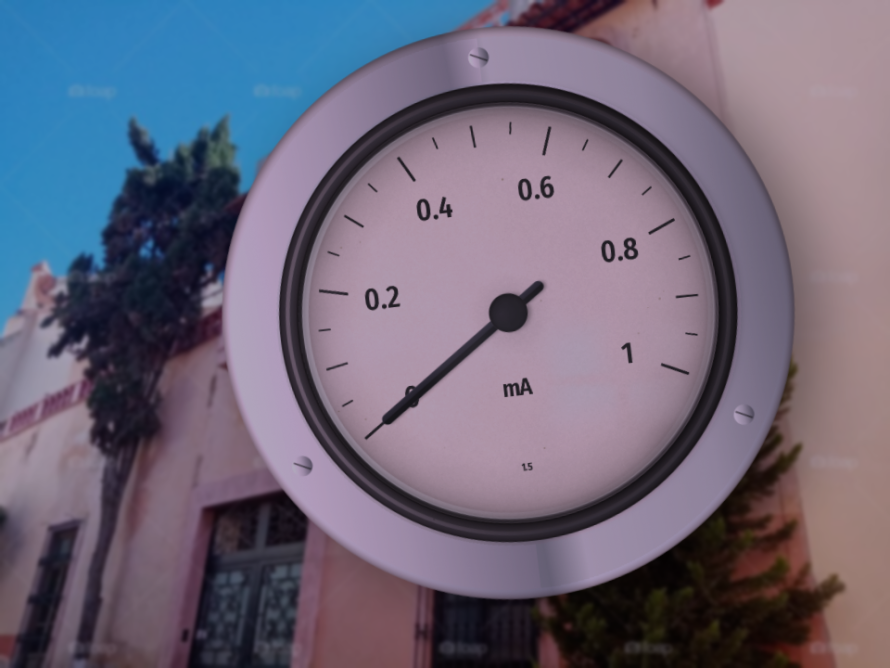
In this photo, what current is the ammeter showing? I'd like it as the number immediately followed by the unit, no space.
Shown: 0mA
